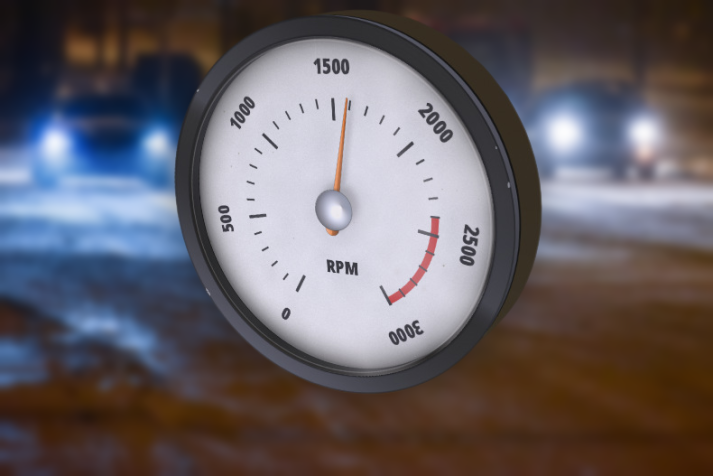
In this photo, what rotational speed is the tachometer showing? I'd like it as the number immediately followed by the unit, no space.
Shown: 1600rpm
